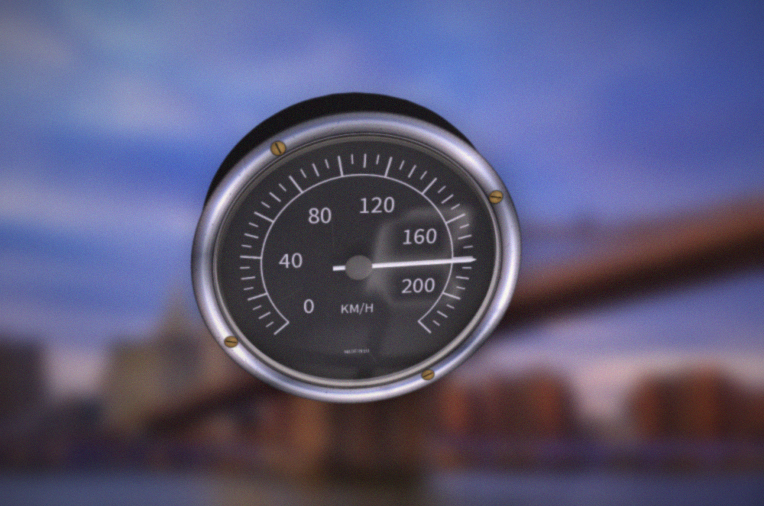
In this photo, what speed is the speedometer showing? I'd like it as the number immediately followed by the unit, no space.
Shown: 180km/h
